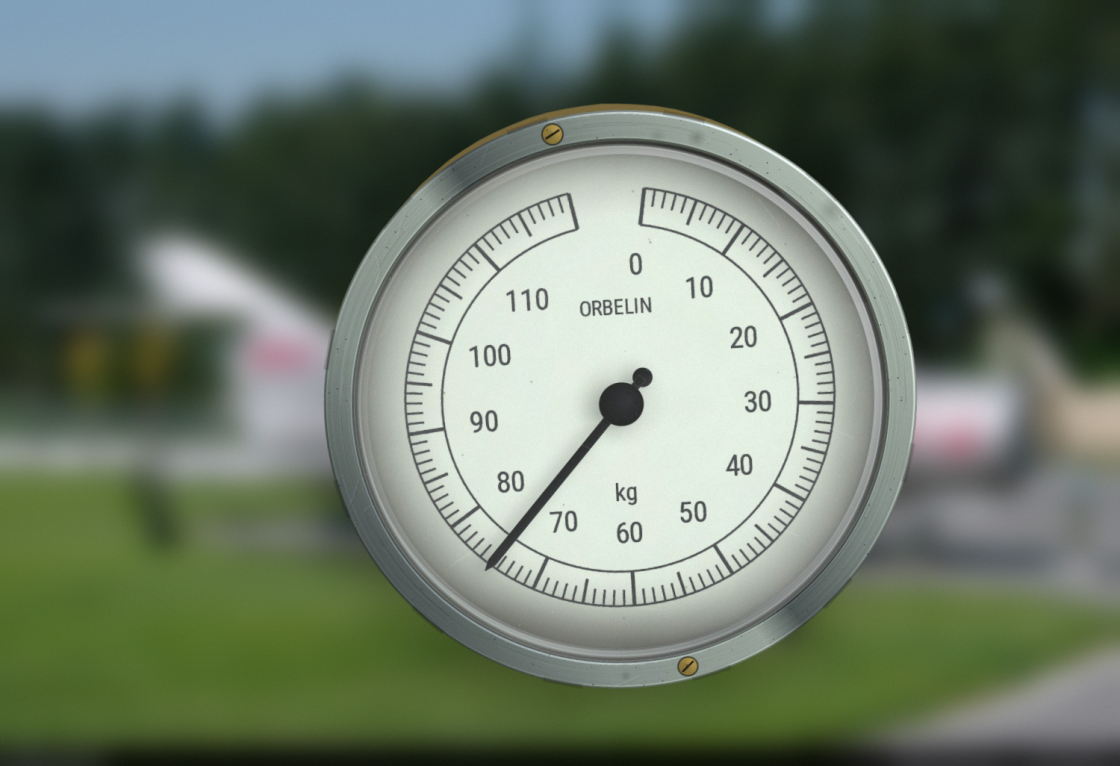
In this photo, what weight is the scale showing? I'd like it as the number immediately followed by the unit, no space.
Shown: 75kg
